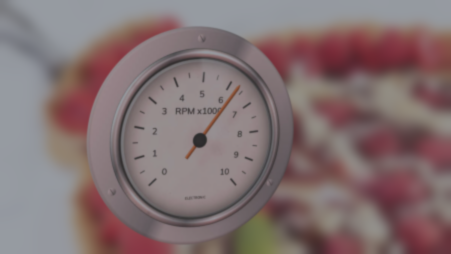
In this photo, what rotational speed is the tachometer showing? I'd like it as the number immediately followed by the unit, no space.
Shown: 6250rpm
